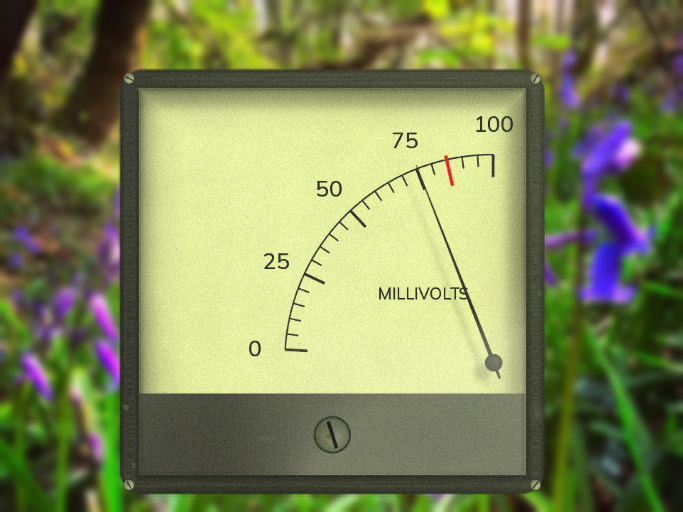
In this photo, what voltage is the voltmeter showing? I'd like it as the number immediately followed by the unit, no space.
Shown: 75mV
